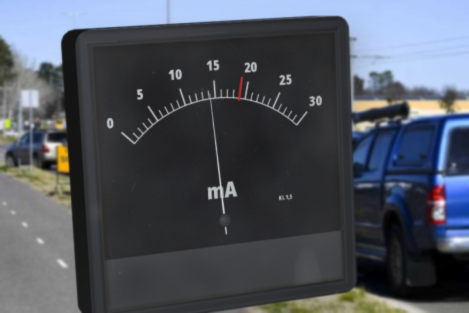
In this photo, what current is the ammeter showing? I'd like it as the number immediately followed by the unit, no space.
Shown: 14mA
